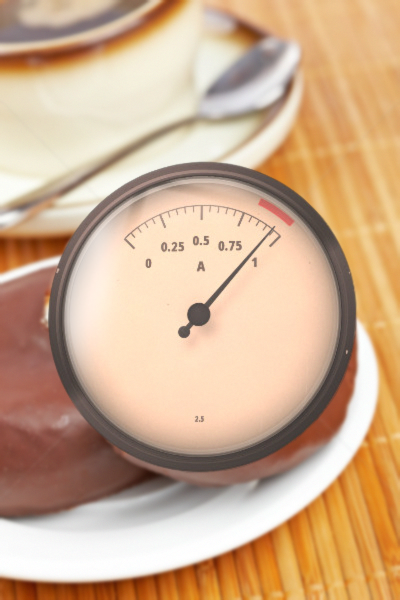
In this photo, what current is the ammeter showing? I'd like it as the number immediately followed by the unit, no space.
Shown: 0.95A
